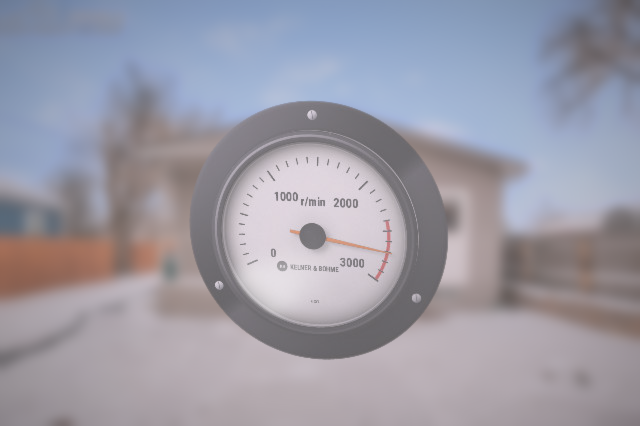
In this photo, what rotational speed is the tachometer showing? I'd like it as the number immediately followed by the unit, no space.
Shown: 2700rpm
